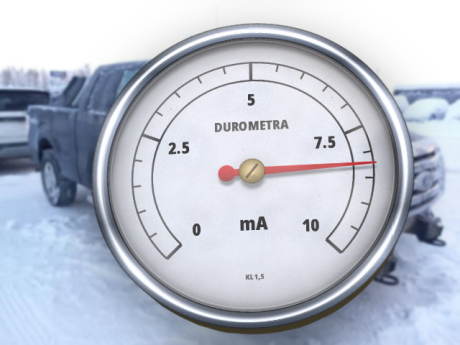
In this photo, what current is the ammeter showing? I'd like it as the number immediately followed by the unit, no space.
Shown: 8.25mA
